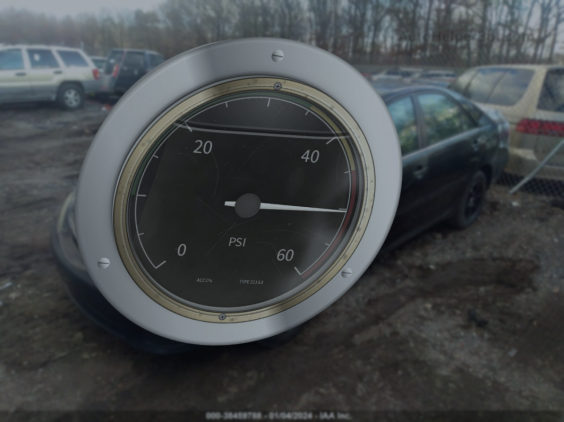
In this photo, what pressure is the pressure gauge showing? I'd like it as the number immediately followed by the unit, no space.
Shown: 50psi
